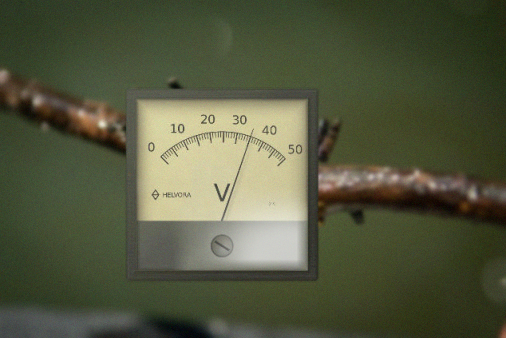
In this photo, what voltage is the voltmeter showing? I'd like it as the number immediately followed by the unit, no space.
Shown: 35V
